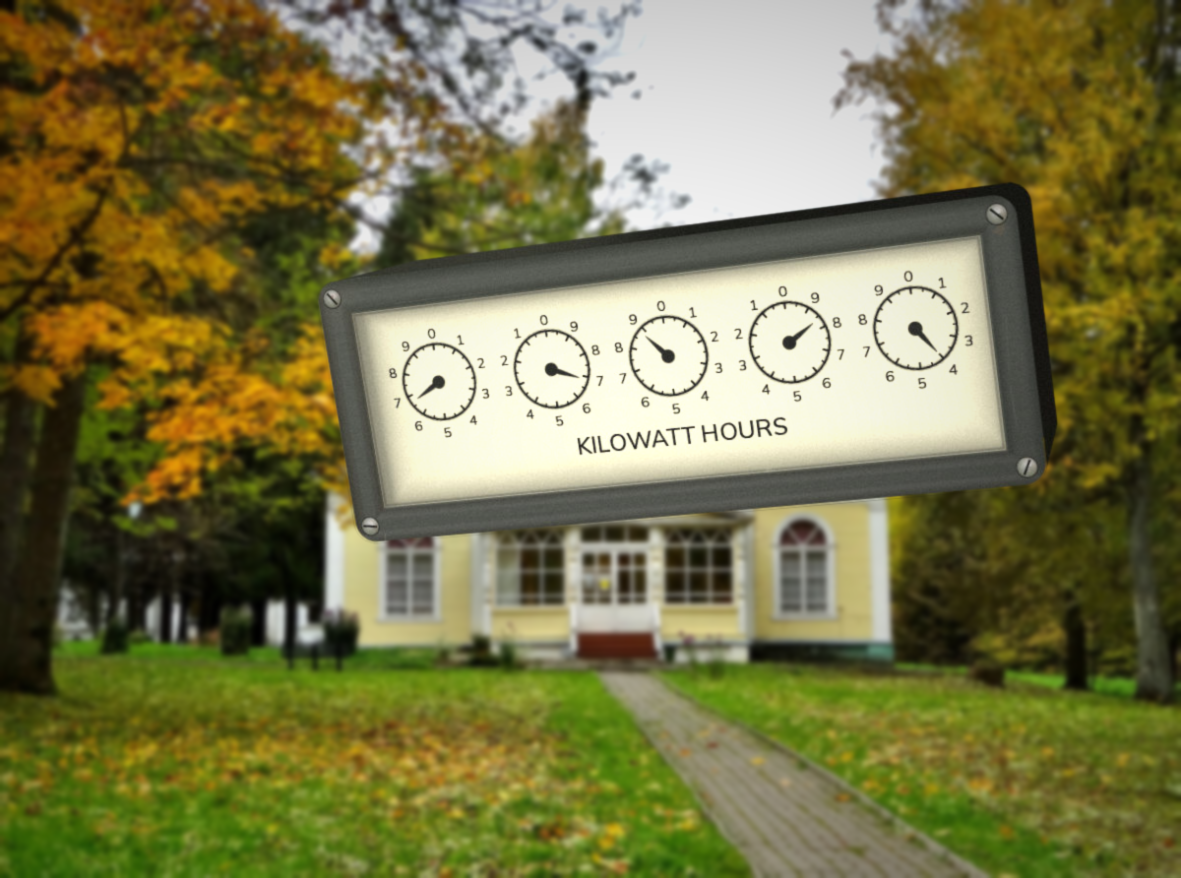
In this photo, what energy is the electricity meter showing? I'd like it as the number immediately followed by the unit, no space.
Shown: 66884kWh
